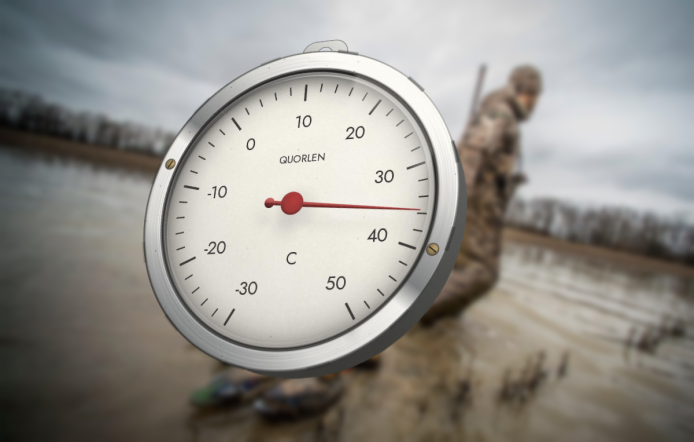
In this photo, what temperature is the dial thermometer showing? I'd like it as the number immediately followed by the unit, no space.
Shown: 36°C
